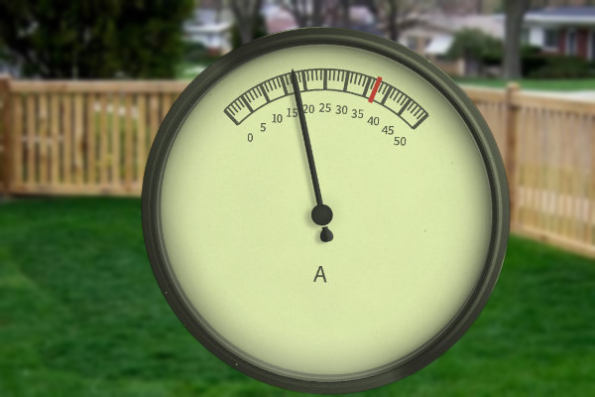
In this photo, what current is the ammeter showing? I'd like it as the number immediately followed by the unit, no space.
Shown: 18A
